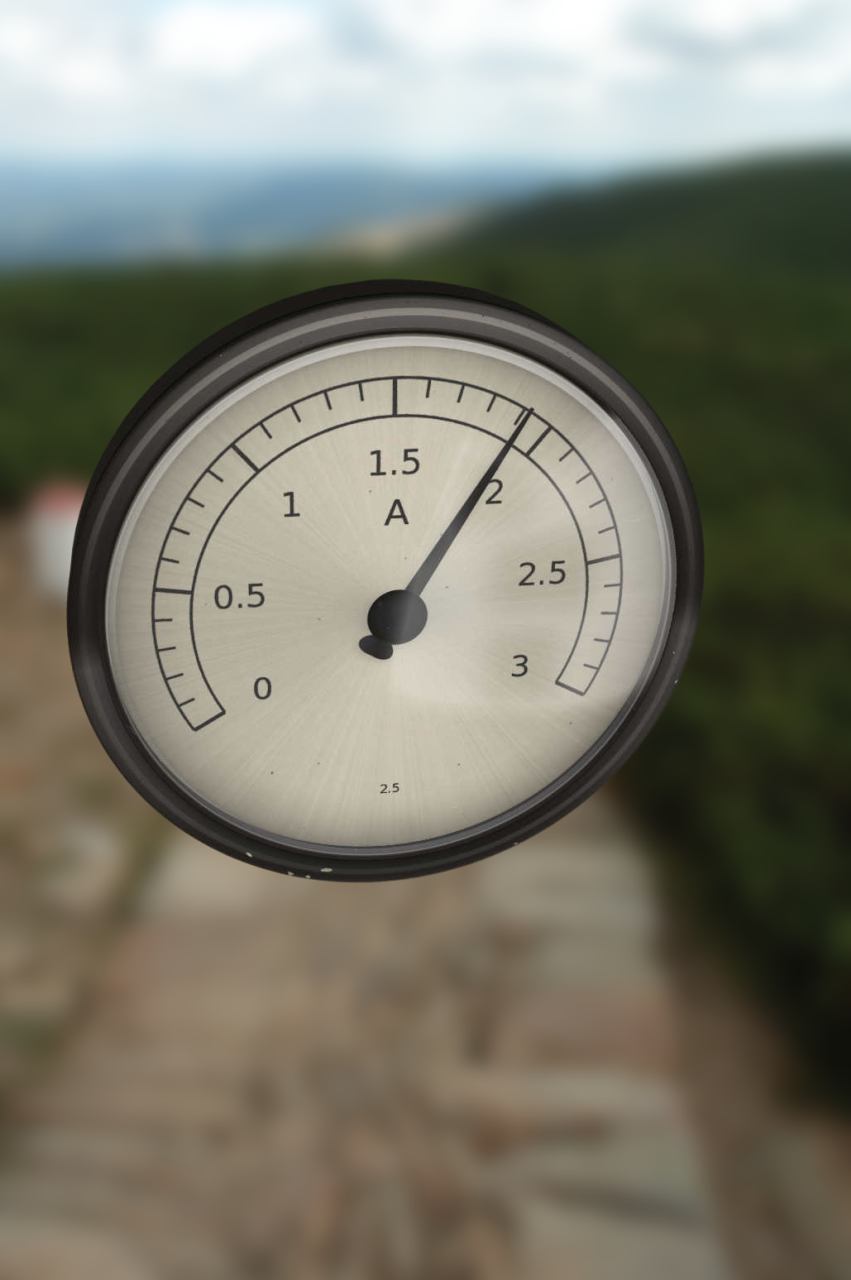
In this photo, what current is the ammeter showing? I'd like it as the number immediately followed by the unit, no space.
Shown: 1.9A
